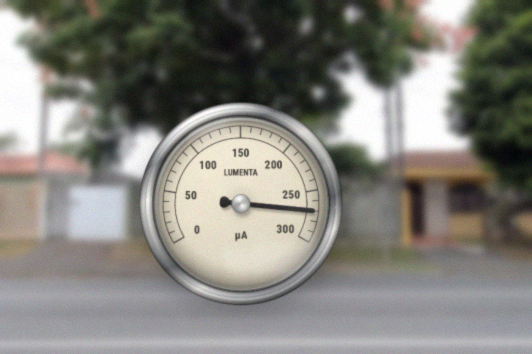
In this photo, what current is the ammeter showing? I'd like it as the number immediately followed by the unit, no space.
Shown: 270µA
